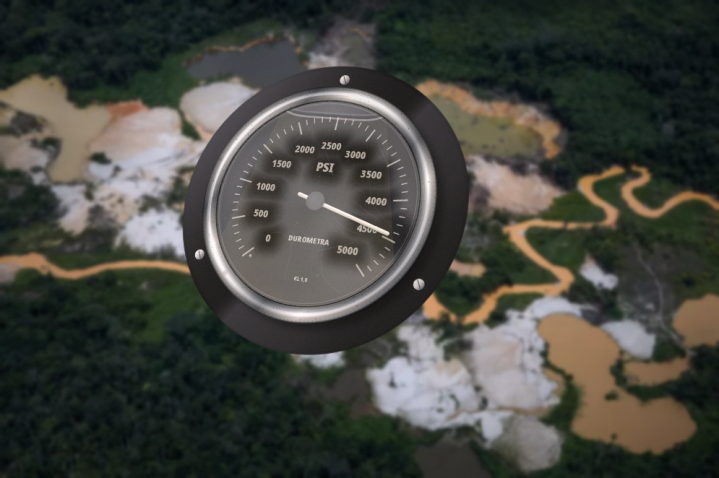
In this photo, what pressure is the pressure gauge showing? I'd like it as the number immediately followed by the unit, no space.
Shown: 4450psi
